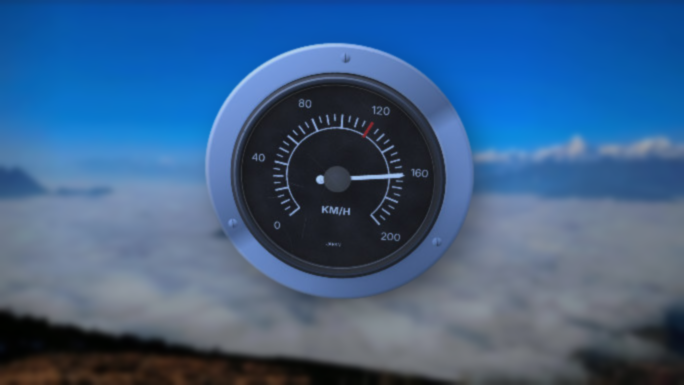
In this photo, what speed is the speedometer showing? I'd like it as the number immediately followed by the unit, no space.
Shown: 160km/h
